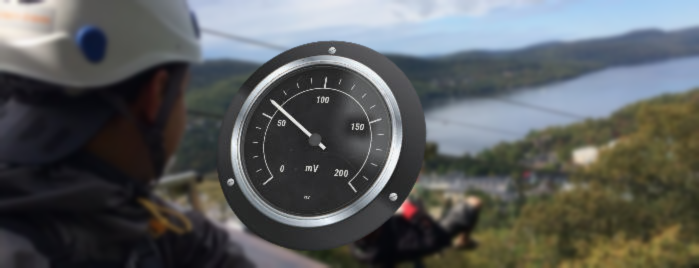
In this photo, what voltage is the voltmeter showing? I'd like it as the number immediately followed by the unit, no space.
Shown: 60mV
